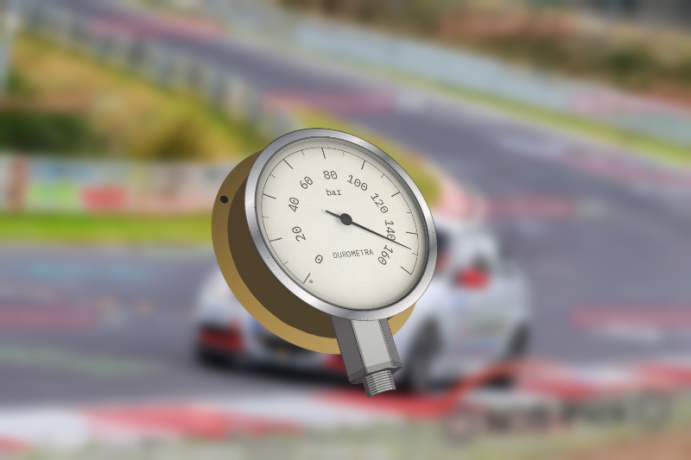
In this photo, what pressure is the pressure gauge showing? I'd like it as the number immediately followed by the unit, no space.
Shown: 150bar
